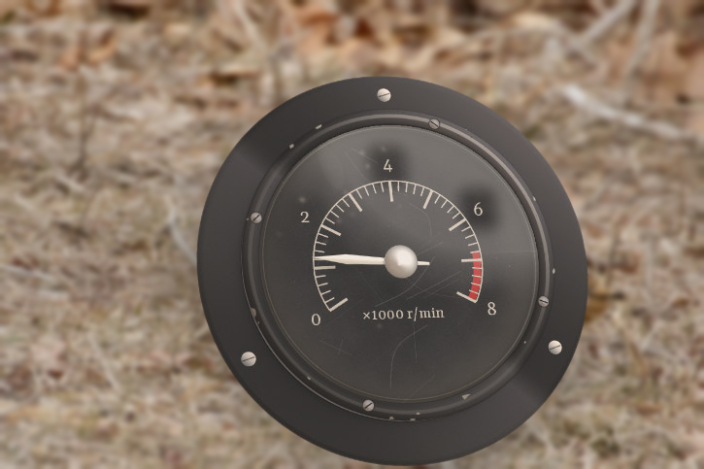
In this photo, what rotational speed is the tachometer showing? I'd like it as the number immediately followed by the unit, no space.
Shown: 1200rpm
